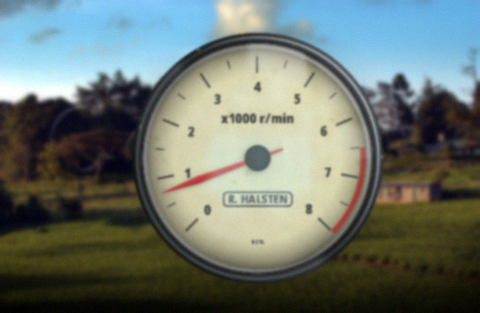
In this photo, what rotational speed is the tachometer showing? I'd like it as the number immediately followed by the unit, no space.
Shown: 750rpm
